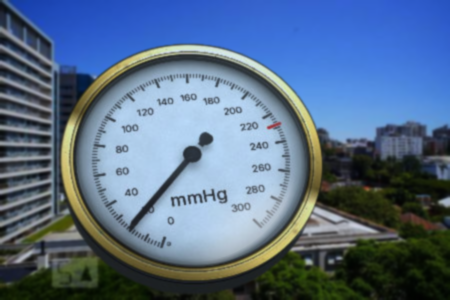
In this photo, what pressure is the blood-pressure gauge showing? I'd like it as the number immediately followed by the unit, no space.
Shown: 20mmHg
